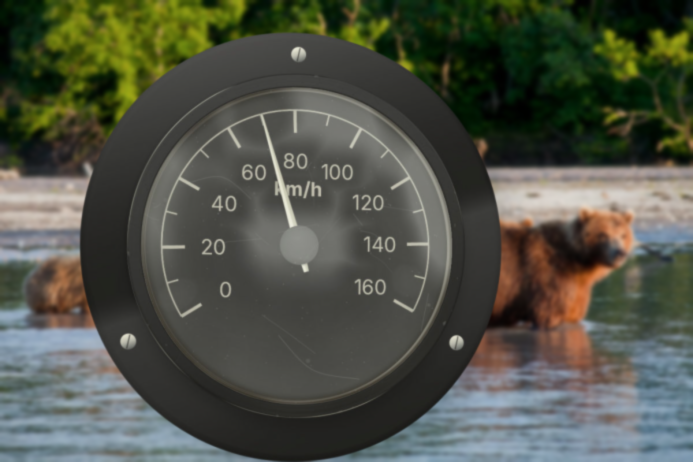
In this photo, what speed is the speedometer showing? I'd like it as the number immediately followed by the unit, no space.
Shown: 70km/h
